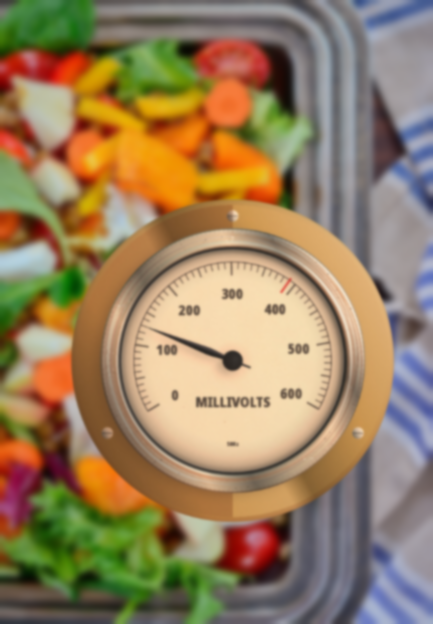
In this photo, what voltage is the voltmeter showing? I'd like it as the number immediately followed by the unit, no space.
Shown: 130mV
